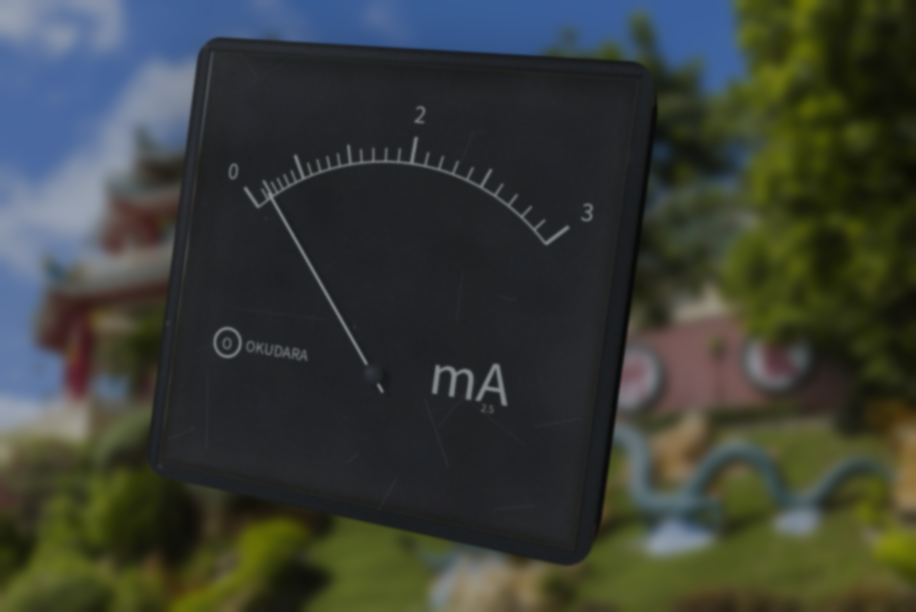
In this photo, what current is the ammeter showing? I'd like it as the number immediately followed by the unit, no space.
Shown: 0.5mA
